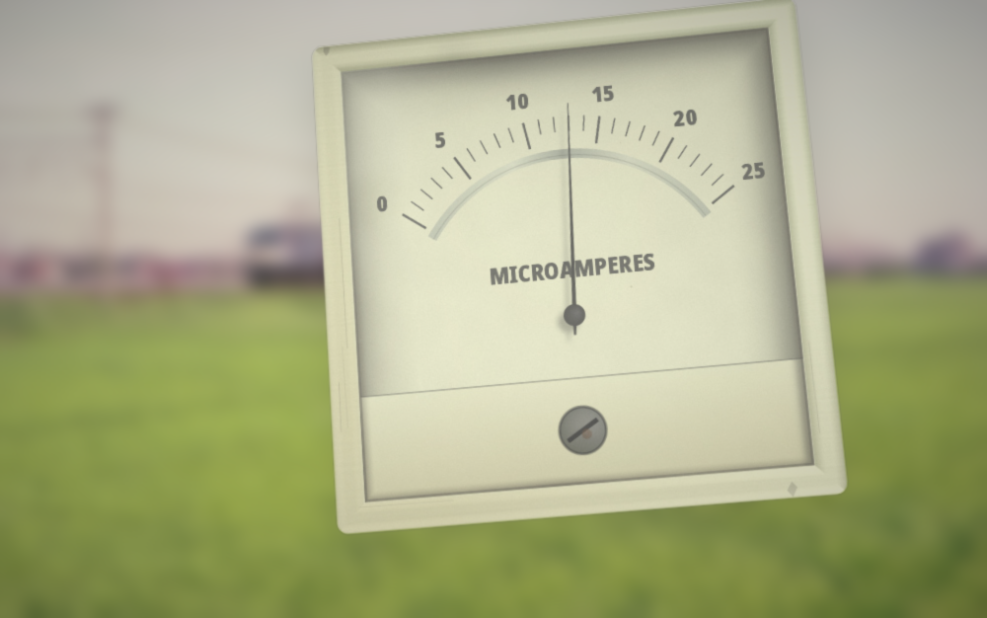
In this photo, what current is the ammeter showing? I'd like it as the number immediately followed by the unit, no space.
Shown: 13µA
